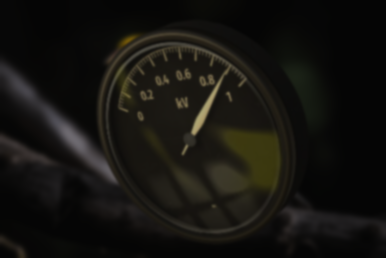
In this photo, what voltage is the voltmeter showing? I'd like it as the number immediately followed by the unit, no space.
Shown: 0.9kV
